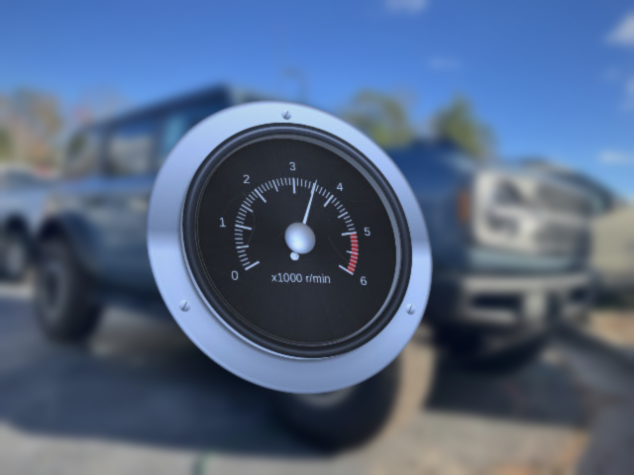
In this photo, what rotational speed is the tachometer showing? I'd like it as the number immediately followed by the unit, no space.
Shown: 3500rpm
